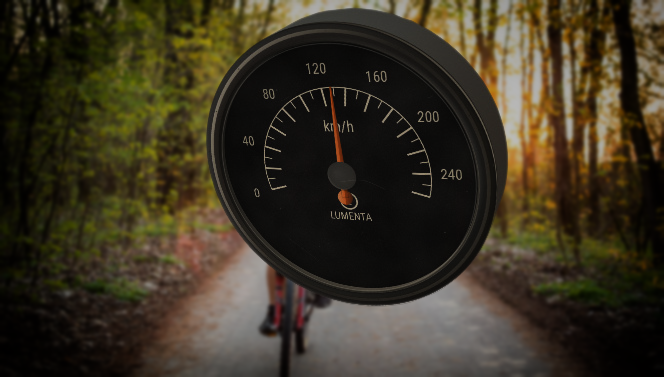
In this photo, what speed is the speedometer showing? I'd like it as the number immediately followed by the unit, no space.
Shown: 130km/h
